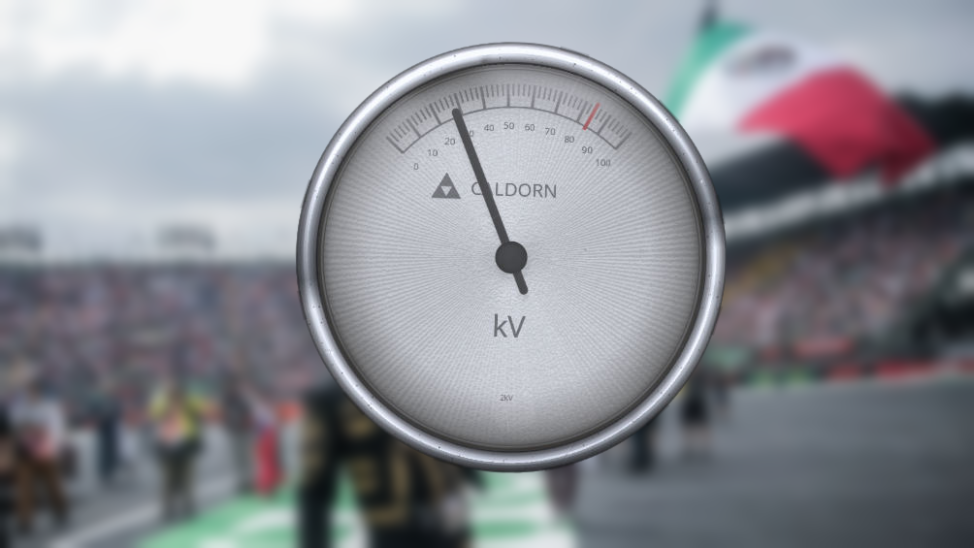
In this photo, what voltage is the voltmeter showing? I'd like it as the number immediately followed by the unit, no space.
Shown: 28kV
